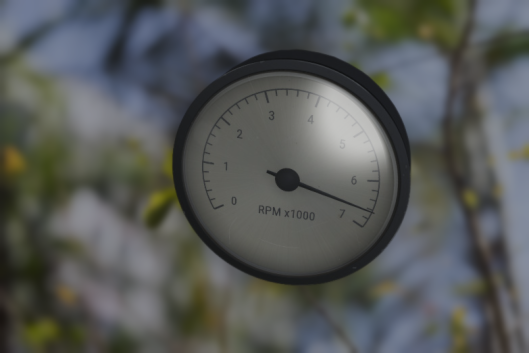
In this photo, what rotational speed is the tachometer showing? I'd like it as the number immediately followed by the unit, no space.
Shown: 6600rpm
